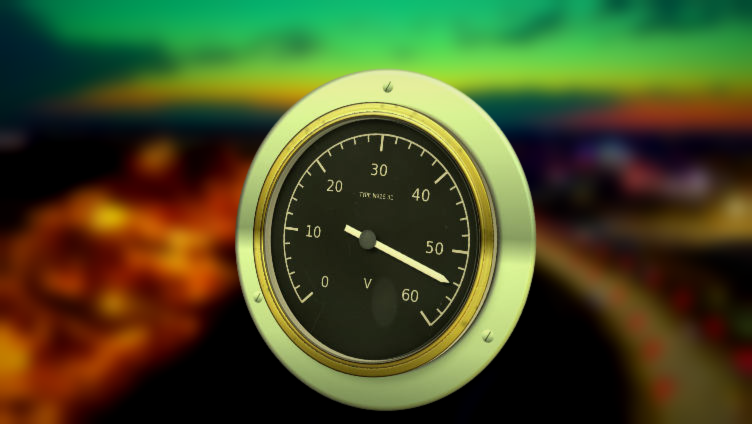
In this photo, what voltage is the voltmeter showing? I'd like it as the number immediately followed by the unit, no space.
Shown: 54V
